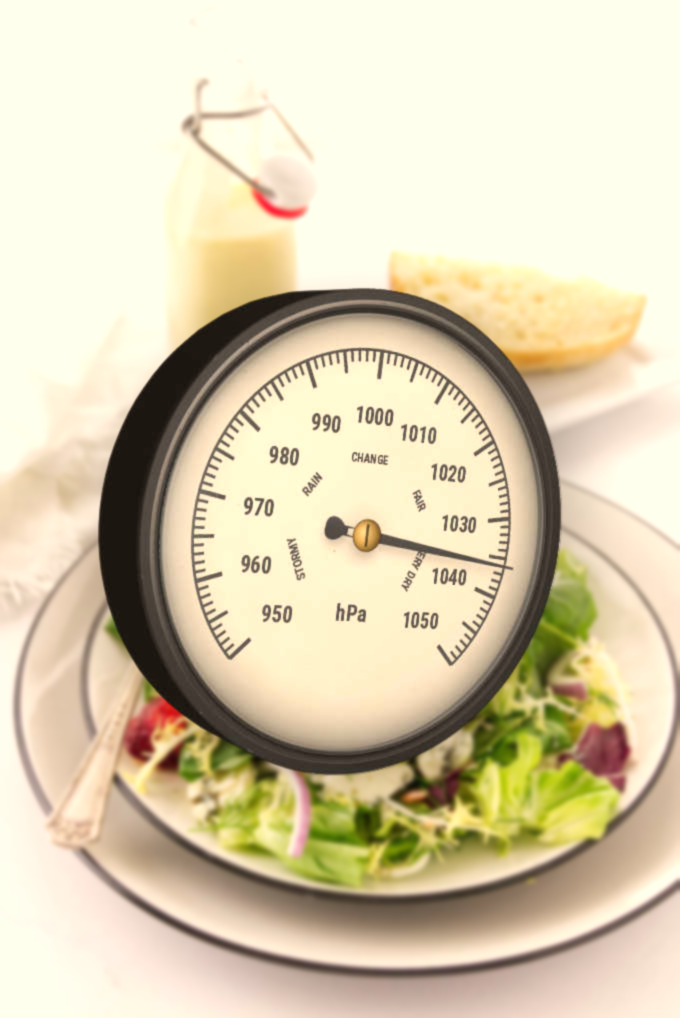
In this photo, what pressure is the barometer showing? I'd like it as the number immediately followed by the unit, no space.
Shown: 1036hPa
